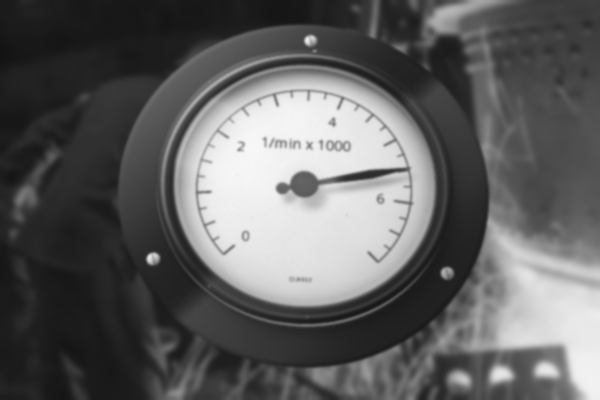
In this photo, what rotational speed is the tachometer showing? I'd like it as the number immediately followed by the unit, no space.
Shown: 5500rpm
